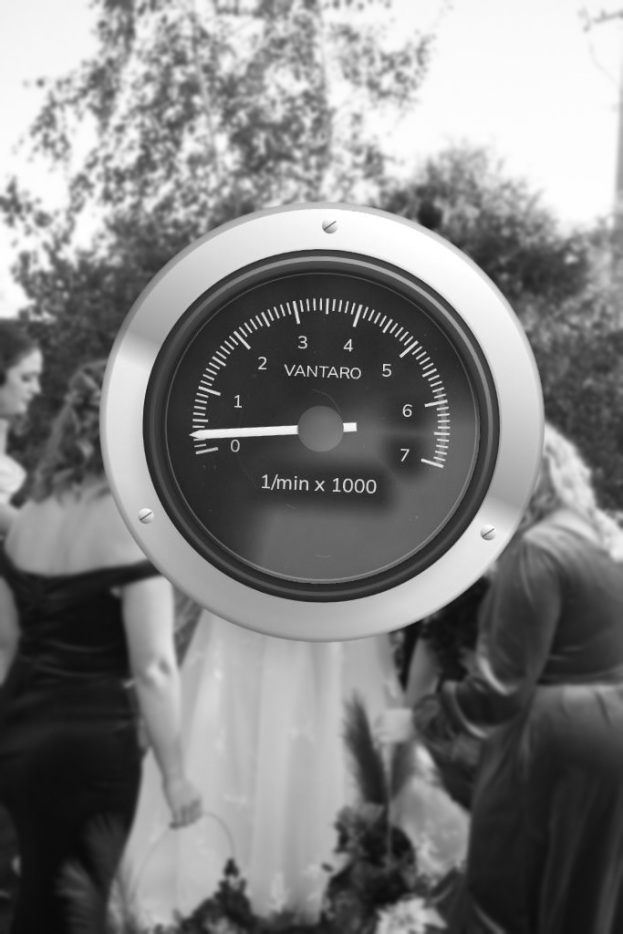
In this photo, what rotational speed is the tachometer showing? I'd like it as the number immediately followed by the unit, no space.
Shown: 300rpm
